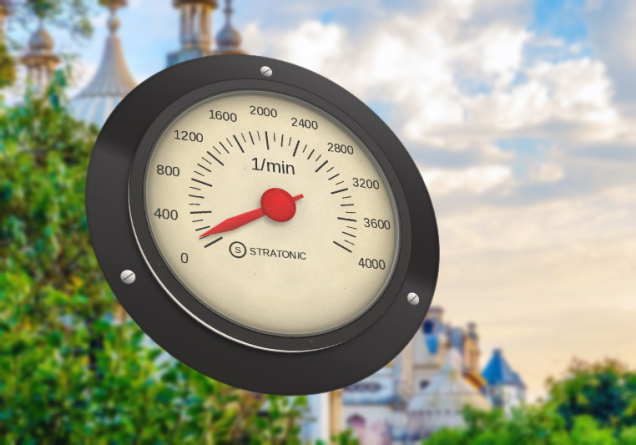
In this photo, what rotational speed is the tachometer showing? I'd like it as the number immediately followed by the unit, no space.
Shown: 100rpm
